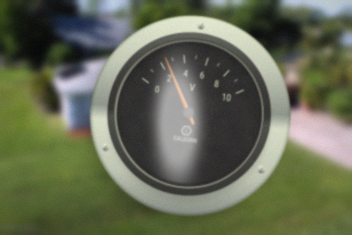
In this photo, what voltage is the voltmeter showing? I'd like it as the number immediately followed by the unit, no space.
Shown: 2.5V
